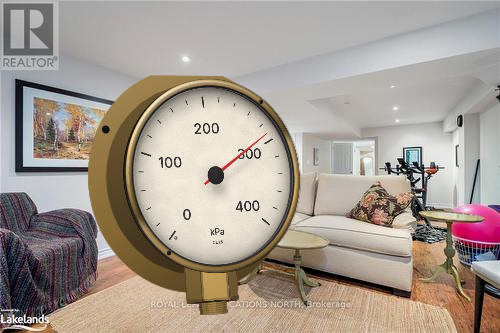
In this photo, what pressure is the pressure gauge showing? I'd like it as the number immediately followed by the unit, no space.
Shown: 290kPa
